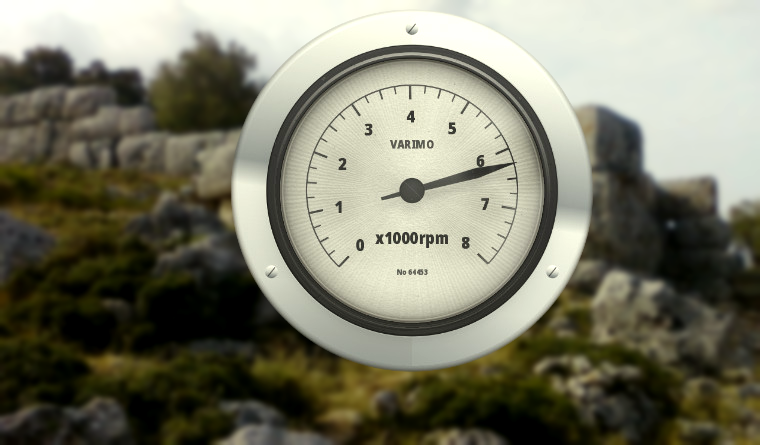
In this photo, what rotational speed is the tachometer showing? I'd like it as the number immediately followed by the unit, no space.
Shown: 6250rpm
